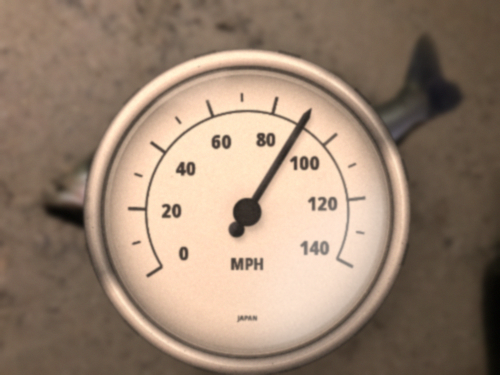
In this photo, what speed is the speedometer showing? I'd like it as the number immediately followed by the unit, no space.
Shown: 90mph
